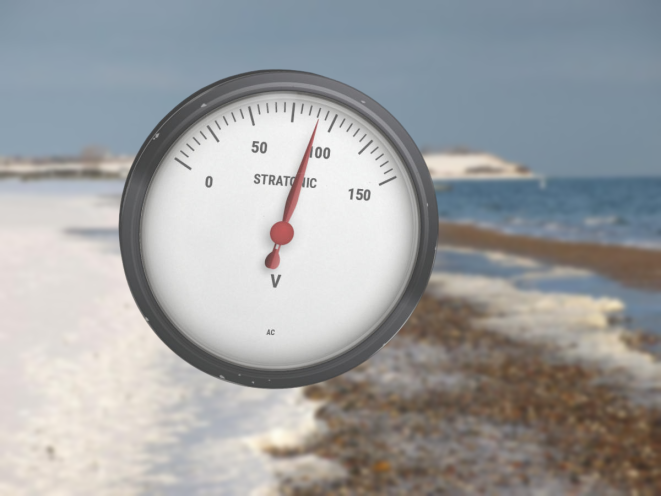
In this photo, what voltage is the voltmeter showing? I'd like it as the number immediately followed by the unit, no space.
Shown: 90V
